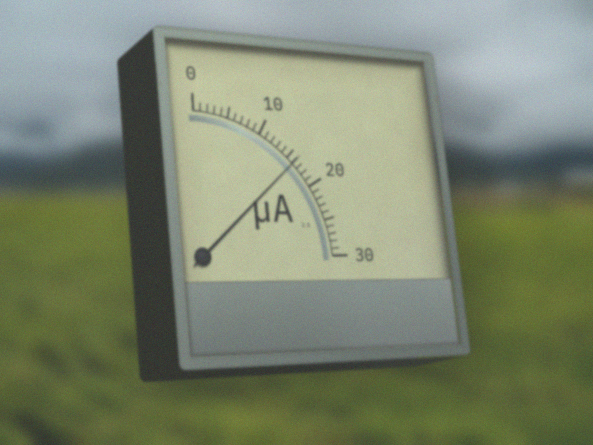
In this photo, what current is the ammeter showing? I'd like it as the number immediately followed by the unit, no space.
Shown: 16µA
